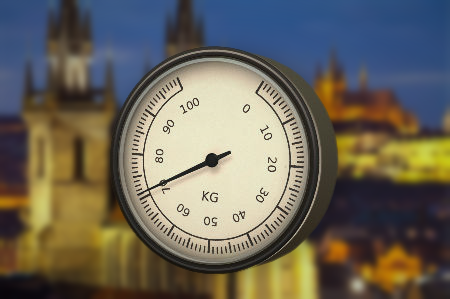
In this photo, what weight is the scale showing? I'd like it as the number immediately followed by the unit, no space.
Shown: 71kg
